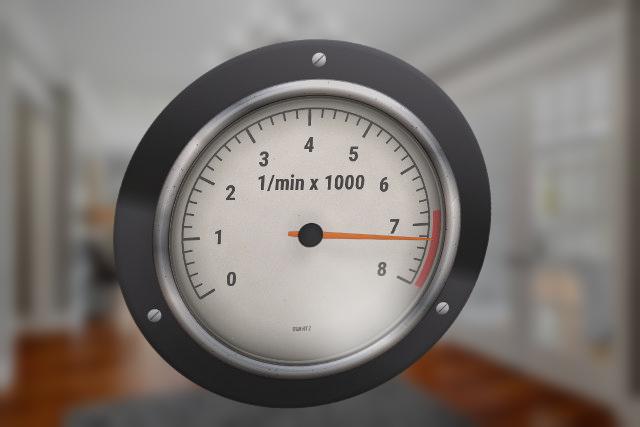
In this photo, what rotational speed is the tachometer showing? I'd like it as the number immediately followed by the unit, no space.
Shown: 7200rpm
